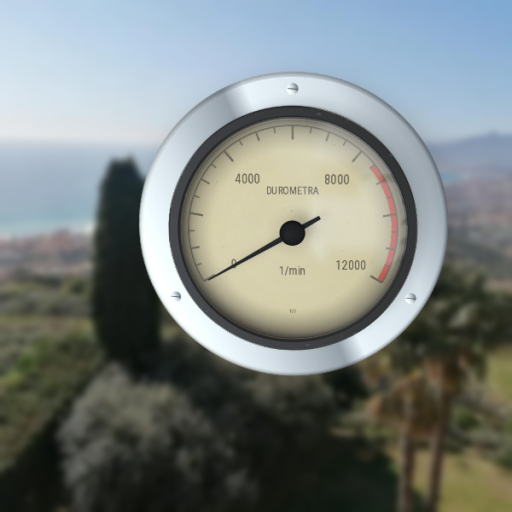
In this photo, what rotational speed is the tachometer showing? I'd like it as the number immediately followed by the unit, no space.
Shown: 0rpm
